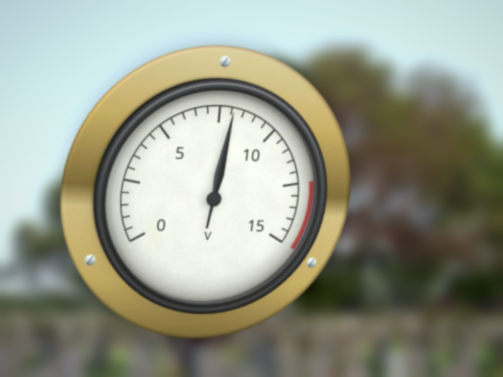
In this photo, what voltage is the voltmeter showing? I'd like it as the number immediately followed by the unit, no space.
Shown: 8V
